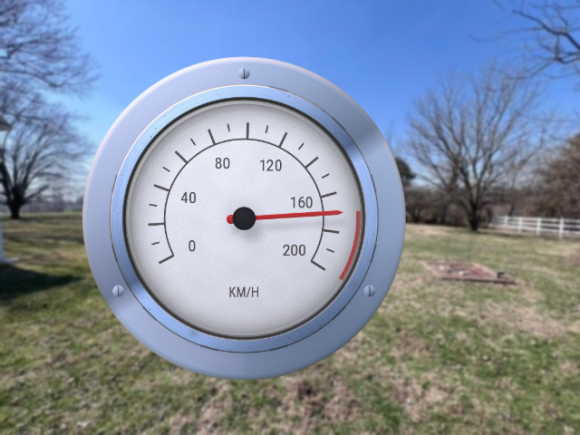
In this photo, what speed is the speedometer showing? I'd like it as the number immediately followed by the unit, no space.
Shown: 170km/h
